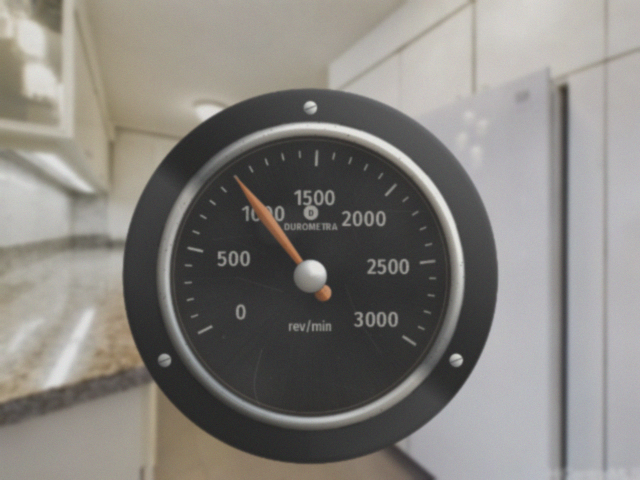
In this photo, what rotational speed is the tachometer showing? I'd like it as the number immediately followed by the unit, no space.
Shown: 1000rpm
